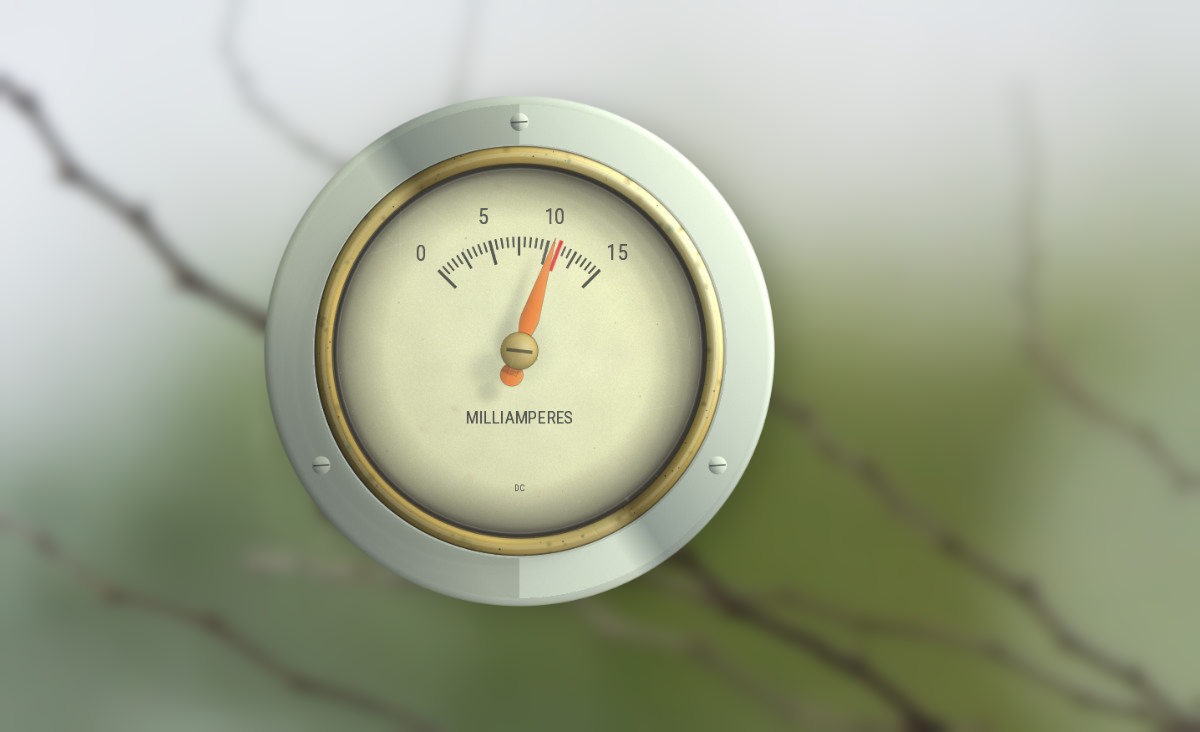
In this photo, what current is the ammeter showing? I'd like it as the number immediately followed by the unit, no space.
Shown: 10.5mA
